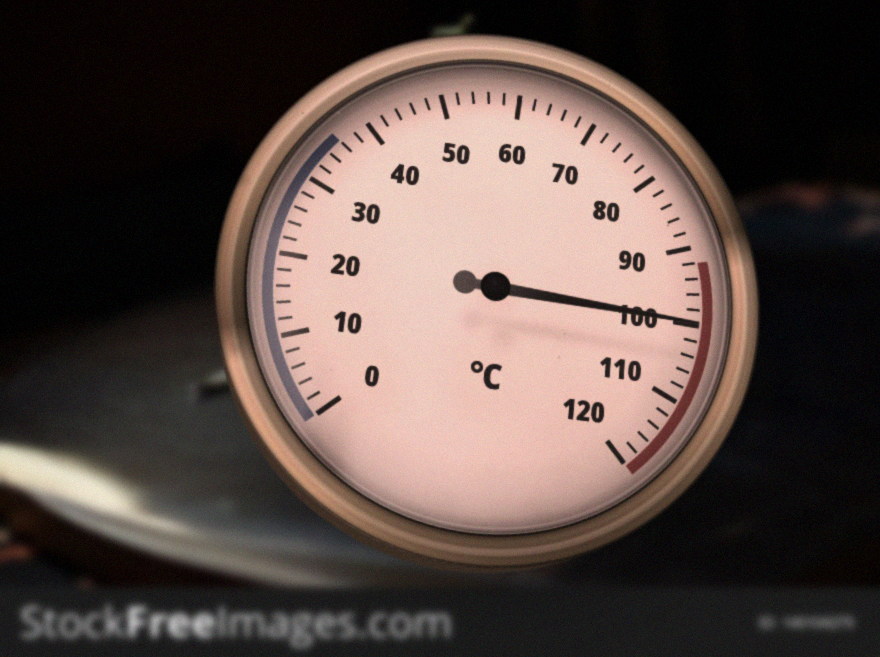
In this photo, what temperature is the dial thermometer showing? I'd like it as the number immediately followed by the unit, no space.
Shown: 100°C
